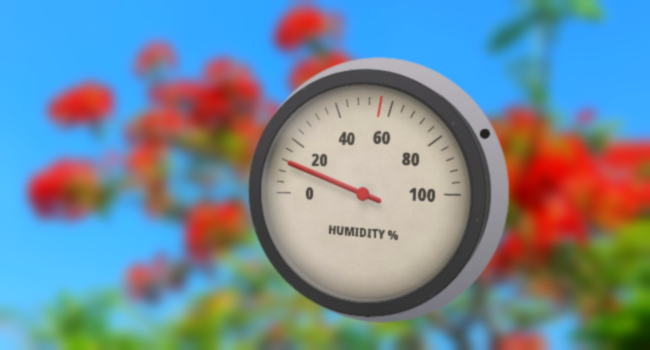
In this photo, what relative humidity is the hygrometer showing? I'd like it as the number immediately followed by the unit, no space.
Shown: 12%
